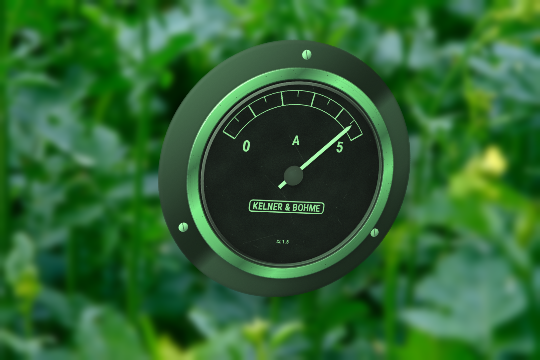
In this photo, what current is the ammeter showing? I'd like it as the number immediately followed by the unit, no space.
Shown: 4.5A
